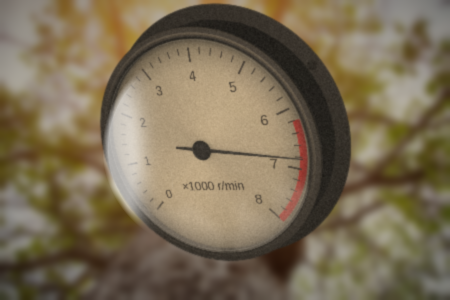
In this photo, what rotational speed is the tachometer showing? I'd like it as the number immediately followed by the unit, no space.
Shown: 6800rpm
